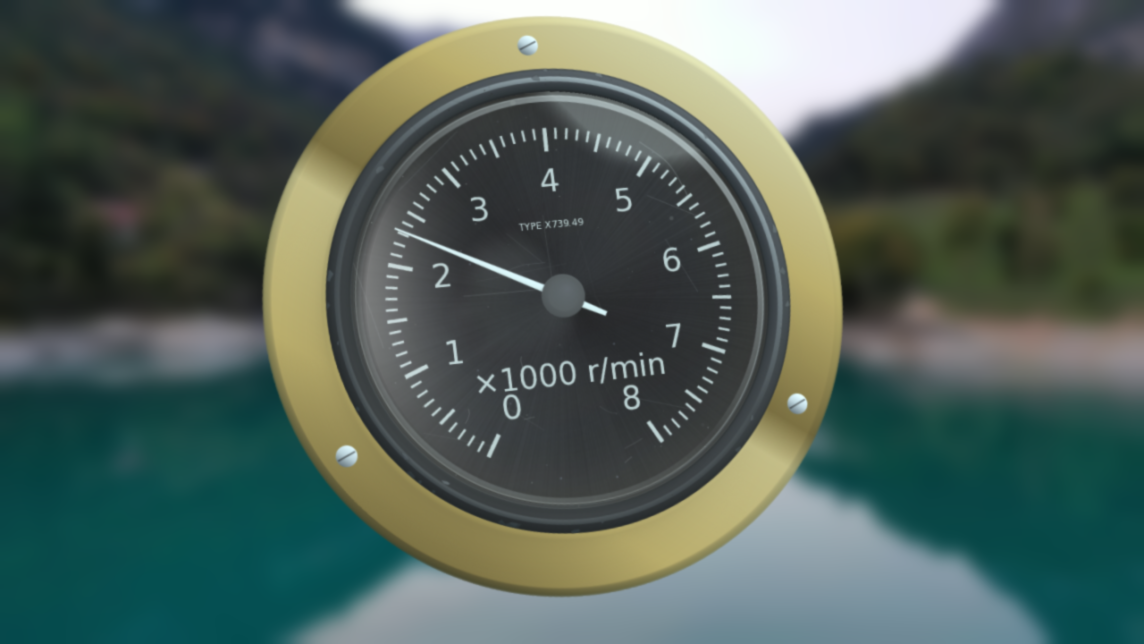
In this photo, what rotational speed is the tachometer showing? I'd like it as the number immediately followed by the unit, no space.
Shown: 2300rpm
